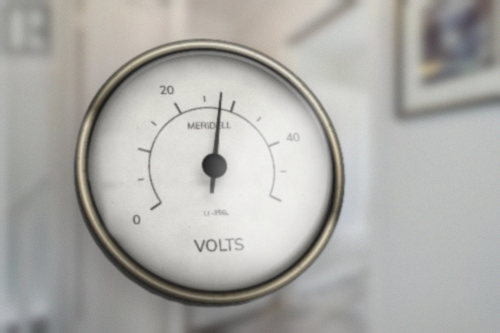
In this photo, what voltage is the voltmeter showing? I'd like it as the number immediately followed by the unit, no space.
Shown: 27.5V
